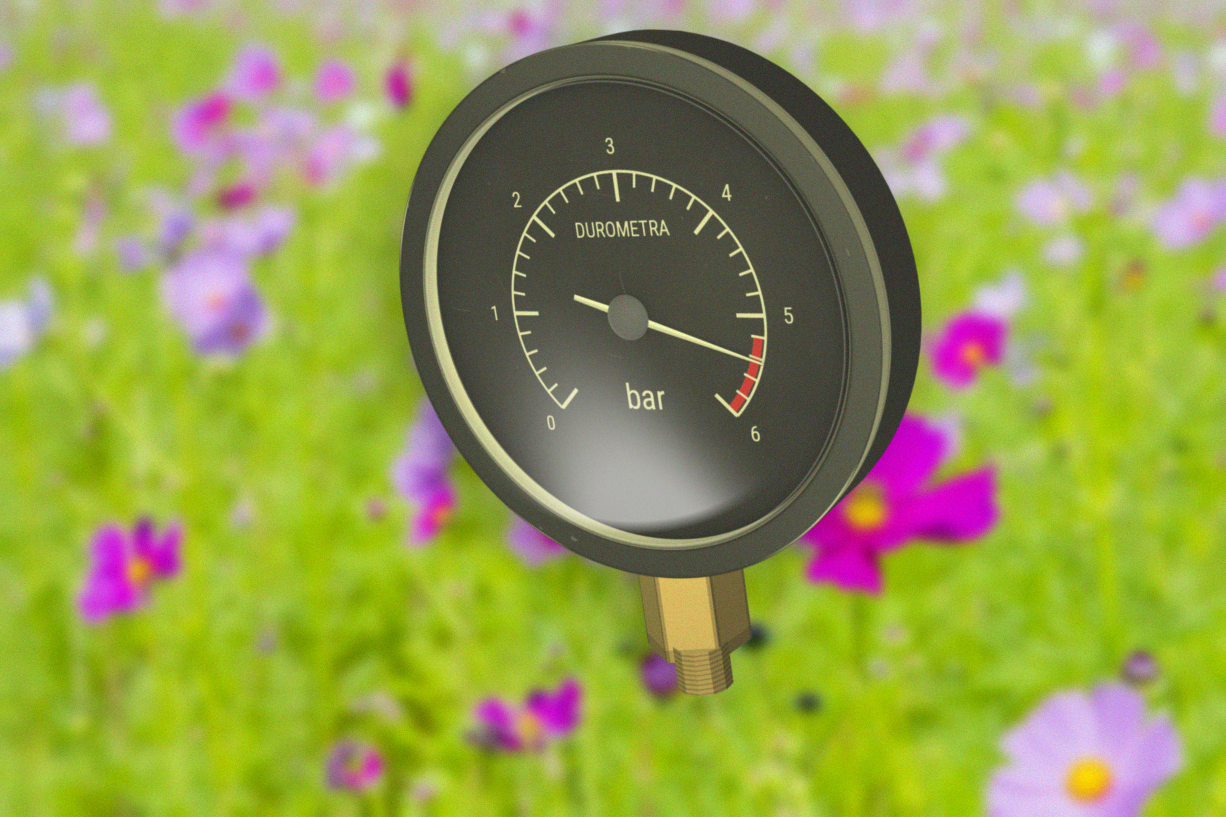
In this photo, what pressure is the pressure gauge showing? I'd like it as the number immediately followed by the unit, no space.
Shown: 5.4bar
